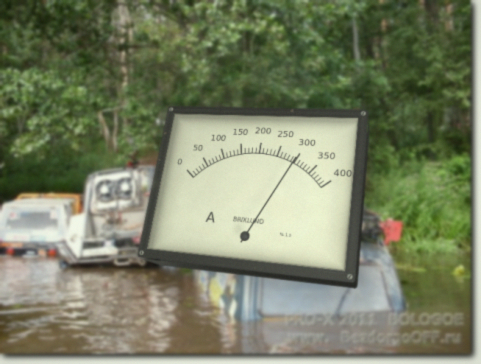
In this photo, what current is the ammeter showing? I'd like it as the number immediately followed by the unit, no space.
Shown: 300A
